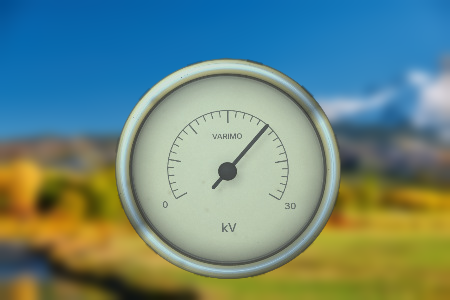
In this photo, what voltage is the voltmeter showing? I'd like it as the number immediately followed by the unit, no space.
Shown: 20kV
